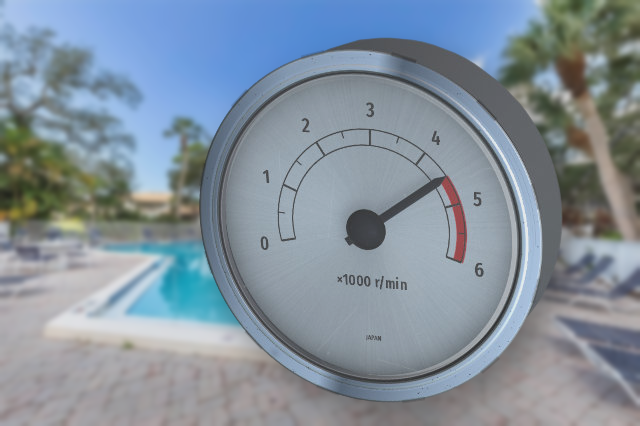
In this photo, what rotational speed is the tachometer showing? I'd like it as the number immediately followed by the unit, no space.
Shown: 4500rpm
